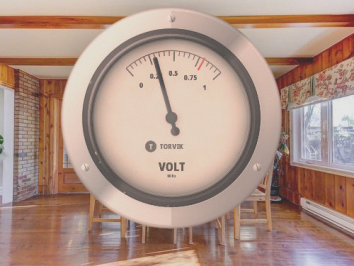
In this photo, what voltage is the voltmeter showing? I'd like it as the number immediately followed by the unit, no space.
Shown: 0.3V
